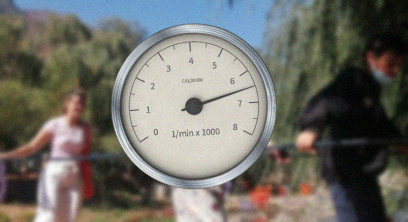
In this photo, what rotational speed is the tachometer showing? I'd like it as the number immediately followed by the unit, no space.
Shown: 6500rpm
